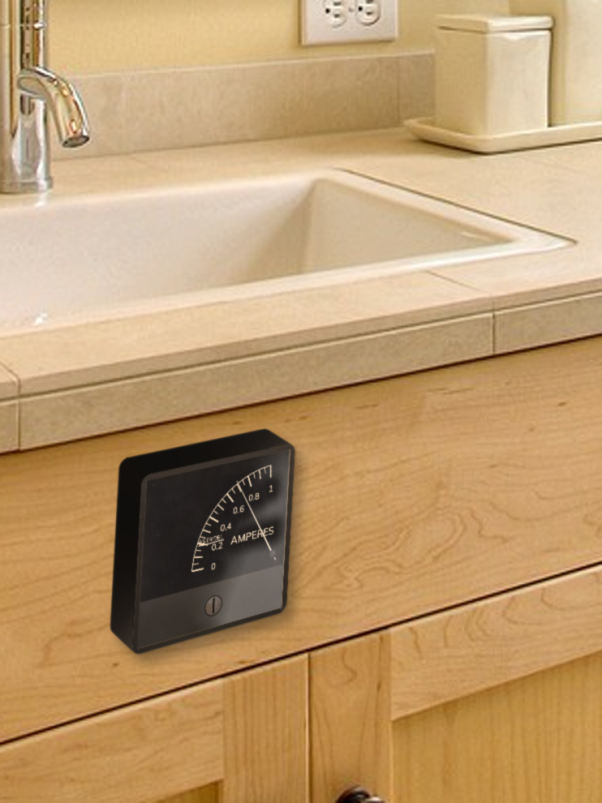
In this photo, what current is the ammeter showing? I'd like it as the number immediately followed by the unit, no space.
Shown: 0.7A
